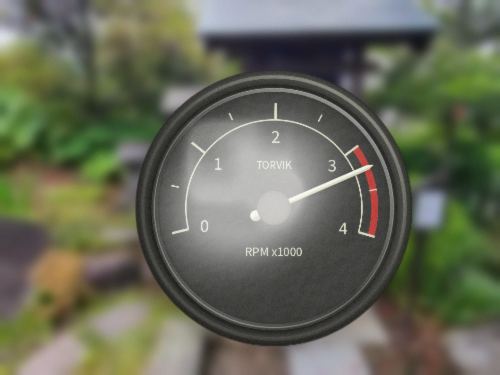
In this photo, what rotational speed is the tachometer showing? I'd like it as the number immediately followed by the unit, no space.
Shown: 3250rpm
